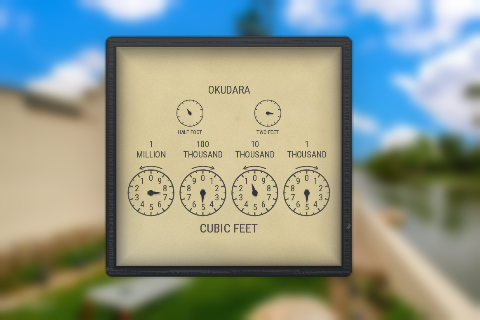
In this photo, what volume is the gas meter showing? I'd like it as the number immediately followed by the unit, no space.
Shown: 750500ft³
